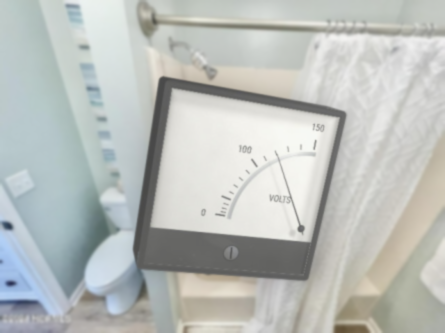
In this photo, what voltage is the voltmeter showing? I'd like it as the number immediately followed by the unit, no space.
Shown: 120V
